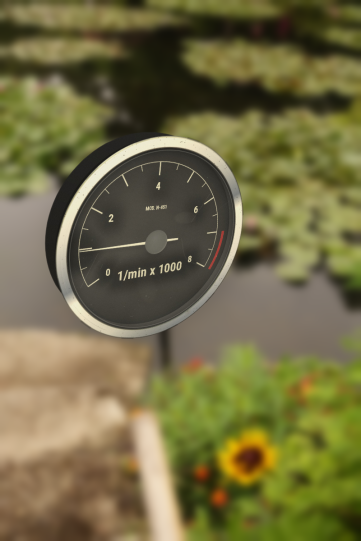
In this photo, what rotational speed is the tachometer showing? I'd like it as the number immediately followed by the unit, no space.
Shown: 1000rpm
